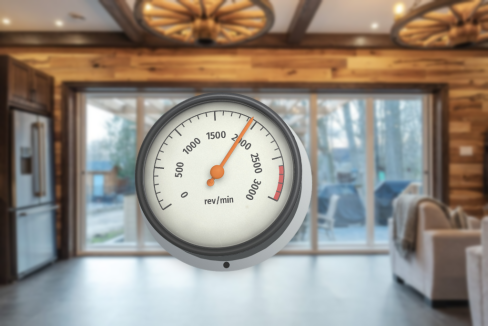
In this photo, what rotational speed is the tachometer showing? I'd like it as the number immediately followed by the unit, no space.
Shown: 1950rpm
